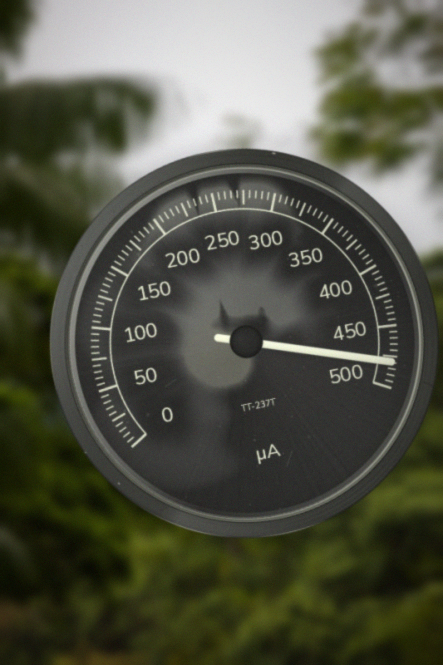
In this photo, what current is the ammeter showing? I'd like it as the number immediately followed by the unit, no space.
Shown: 480µA
